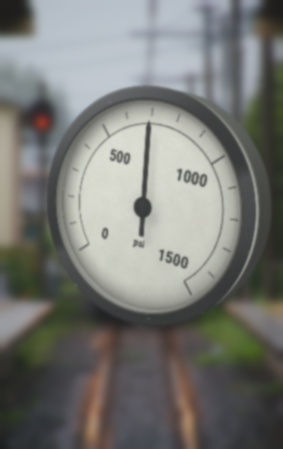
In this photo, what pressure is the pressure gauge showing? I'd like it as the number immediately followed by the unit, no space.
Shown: 700psi
